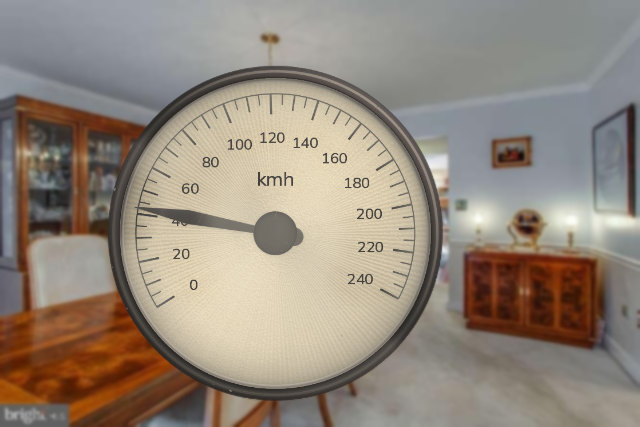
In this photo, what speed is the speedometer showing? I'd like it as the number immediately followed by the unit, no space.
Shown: 42.5km/h
